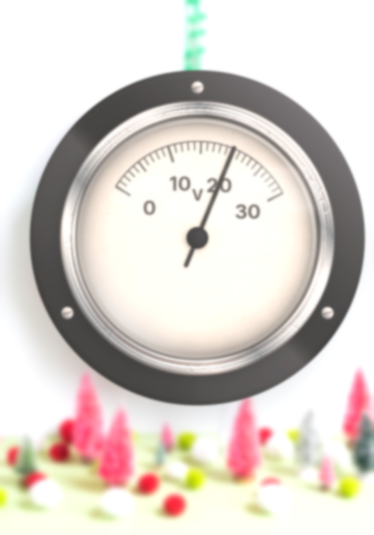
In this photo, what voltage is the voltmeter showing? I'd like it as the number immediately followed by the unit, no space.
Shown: 20V
